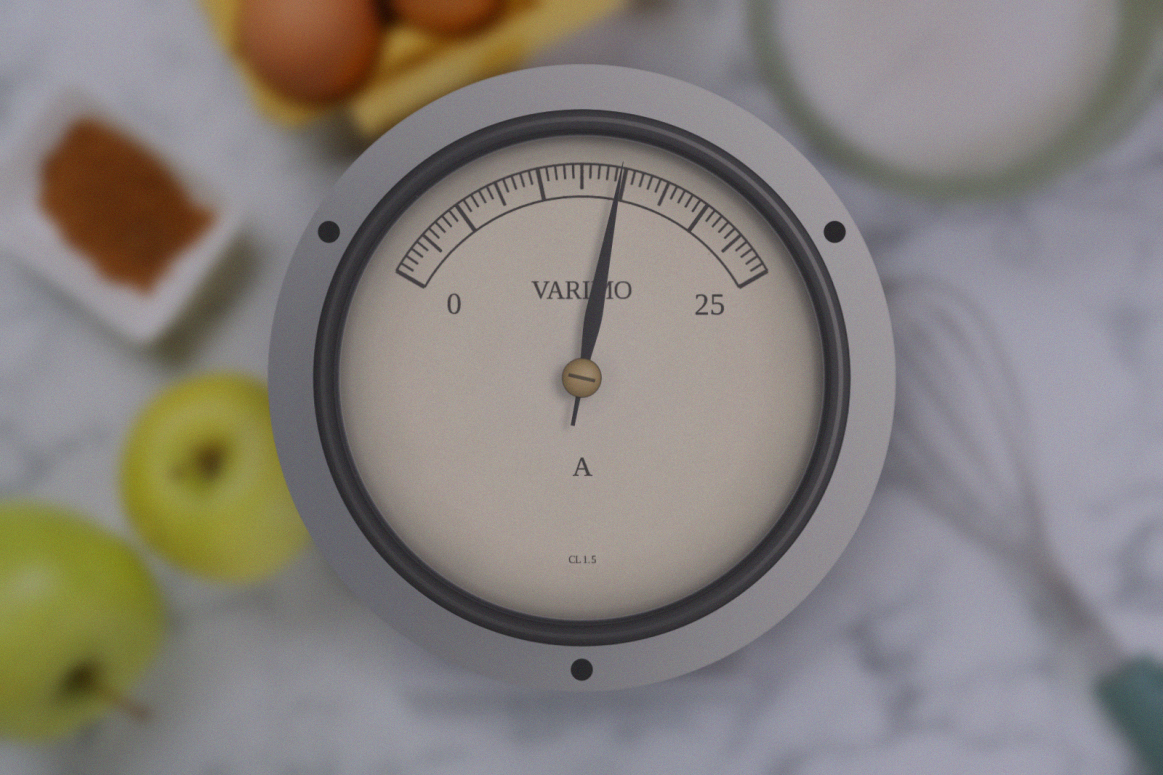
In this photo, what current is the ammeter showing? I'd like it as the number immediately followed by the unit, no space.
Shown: 14.75A
